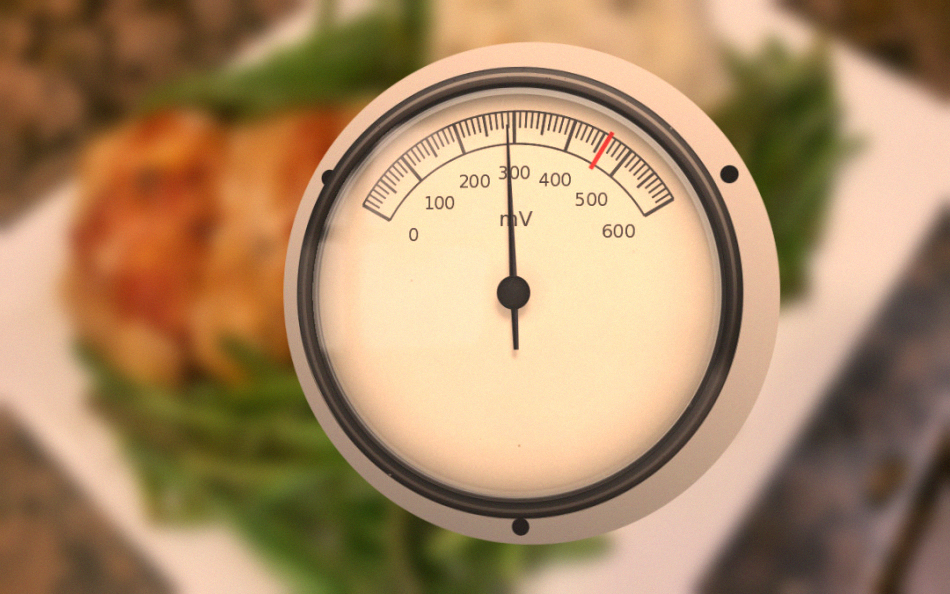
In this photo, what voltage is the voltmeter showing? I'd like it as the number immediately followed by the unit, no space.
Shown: 290mV
